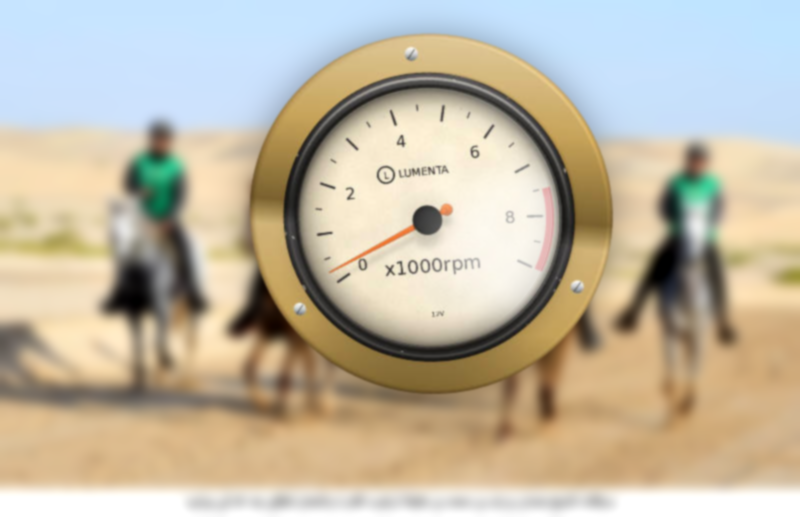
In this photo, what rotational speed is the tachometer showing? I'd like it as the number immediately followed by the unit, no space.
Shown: 250rpm
